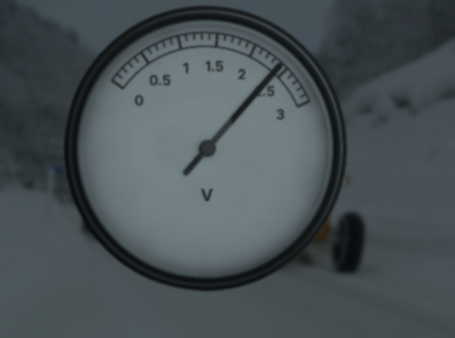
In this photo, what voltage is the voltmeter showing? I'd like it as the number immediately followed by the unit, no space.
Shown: 2.4V
